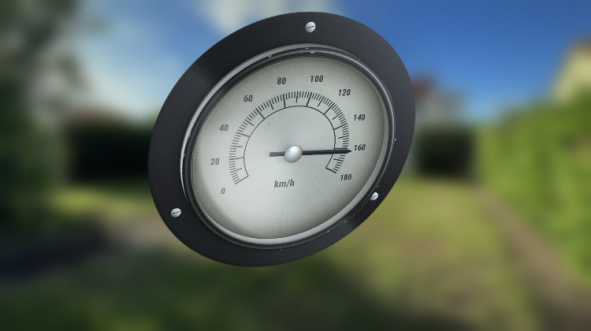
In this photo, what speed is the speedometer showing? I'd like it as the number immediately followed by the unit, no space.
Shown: 160km/h
